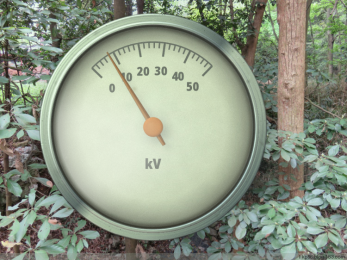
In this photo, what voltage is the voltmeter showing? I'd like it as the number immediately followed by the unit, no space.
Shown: 8kV
